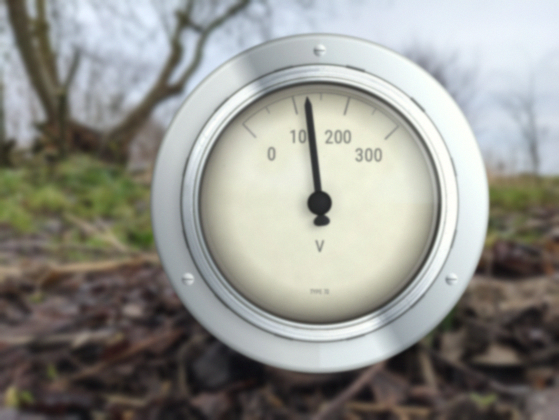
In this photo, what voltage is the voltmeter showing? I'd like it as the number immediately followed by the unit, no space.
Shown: 125V
